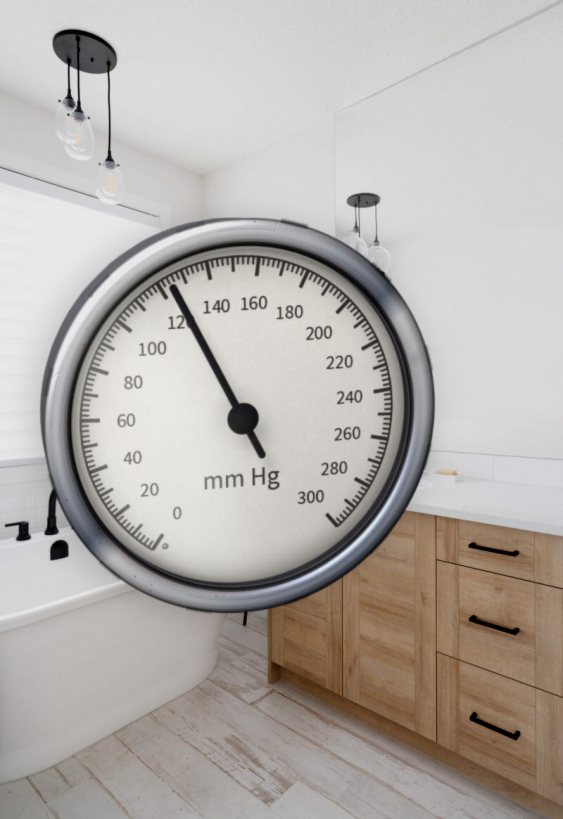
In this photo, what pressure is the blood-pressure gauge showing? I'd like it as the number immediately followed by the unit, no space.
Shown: 124mmHg
